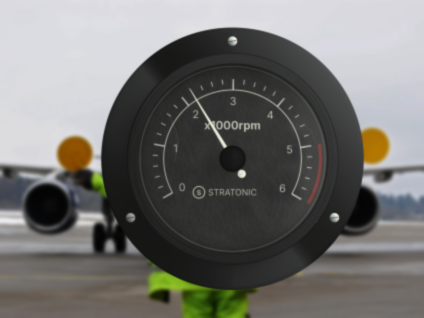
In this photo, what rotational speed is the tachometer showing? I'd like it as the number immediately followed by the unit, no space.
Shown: 2200rpm
